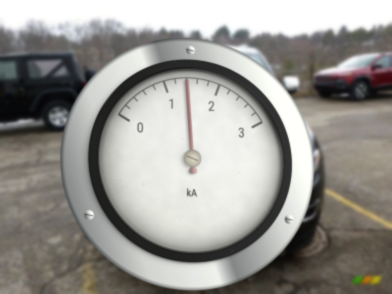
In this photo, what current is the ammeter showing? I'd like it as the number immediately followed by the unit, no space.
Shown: 1.4kA
